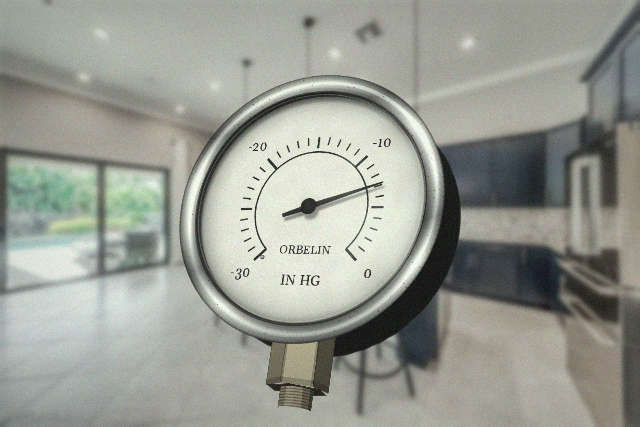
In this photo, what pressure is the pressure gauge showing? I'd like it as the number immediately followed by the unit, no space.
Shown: -7inHg
